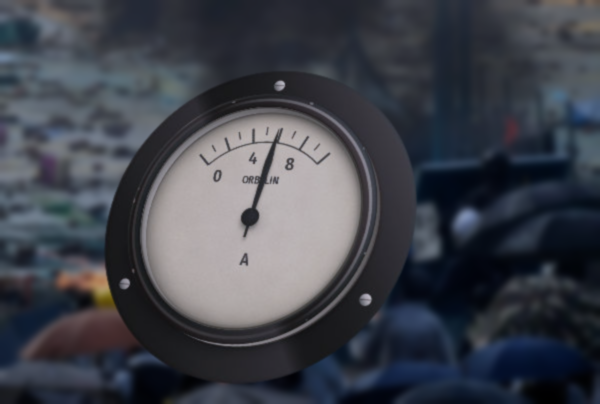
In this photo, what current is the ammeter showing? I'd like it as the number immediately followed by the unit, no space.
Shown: 6A
